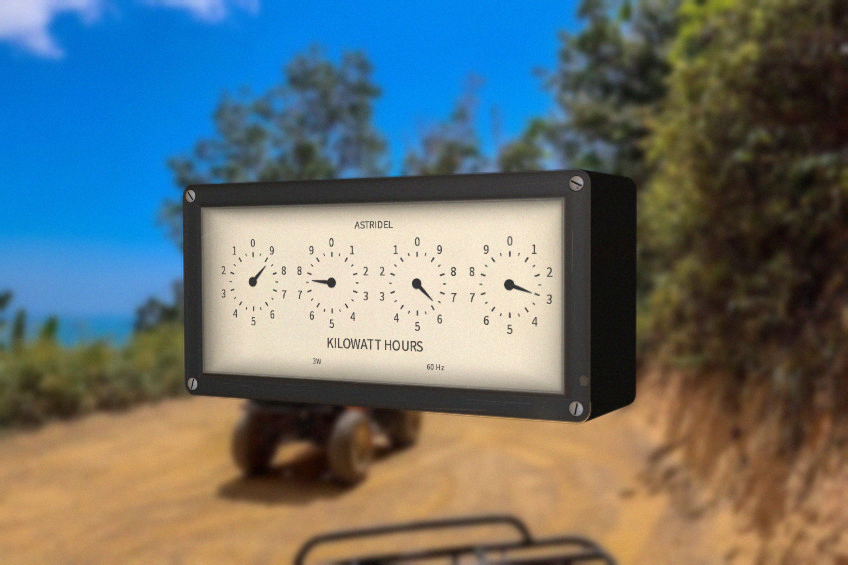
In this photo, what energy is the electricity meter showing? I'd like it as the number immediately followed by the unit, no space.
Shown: 8763kWh
